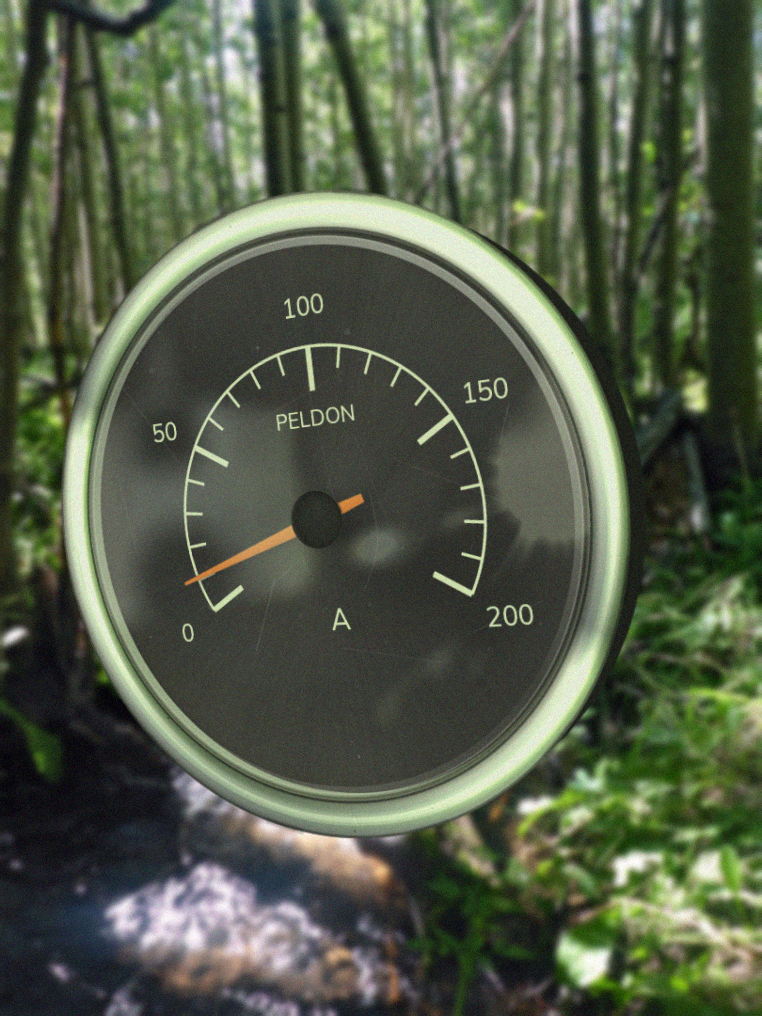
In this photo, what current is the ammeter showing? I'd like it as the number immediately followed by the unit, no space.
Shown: 10A
